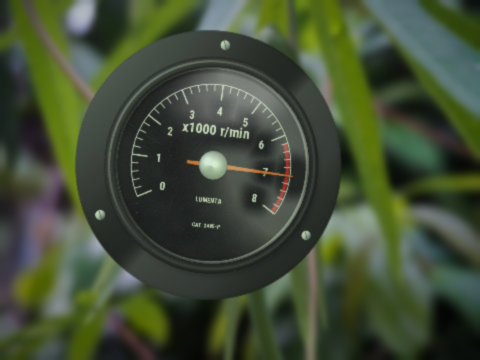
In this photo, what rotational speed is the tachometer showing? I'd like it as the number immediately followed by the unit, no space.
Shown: 7000rpm
